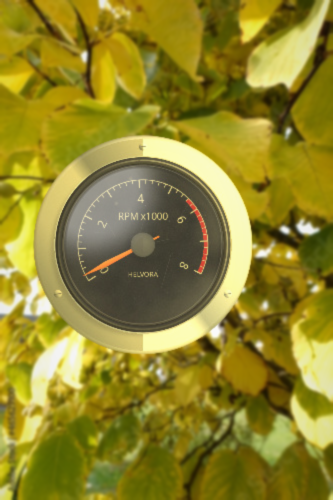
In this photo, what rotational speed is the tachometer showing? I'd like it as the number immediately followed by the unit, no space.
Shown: 200rpm
